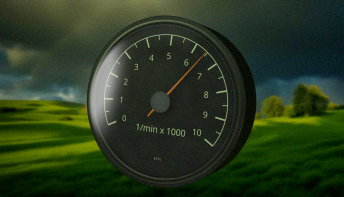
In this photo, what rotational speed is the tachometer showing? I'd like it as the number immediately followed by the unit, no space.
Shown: 6500rpm
